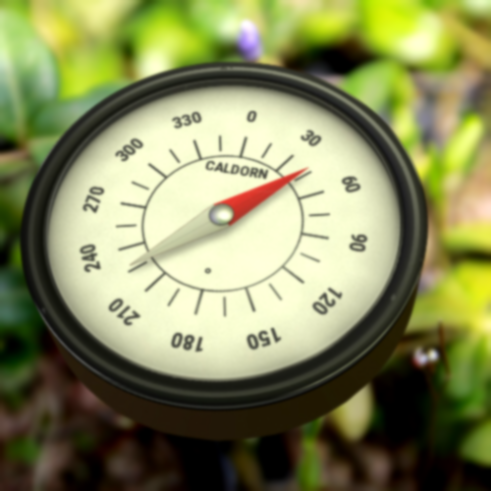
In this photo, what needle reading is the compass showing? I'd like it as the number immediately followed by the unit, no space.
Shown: 45°
